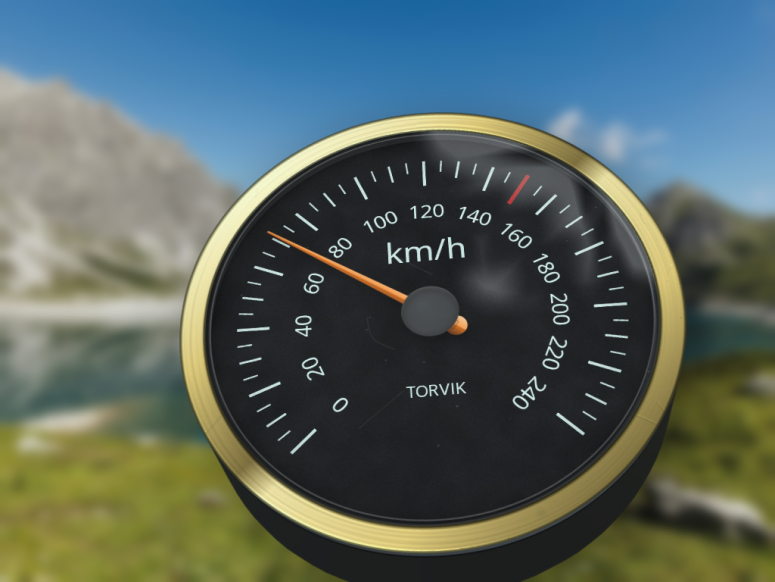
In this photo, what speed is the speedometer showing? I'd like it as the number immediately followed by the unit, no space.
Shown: 70km/h
